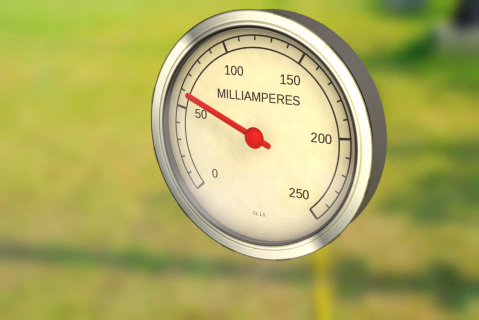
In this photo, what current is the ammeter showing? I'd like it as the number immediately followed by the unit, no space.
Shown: 60mA
